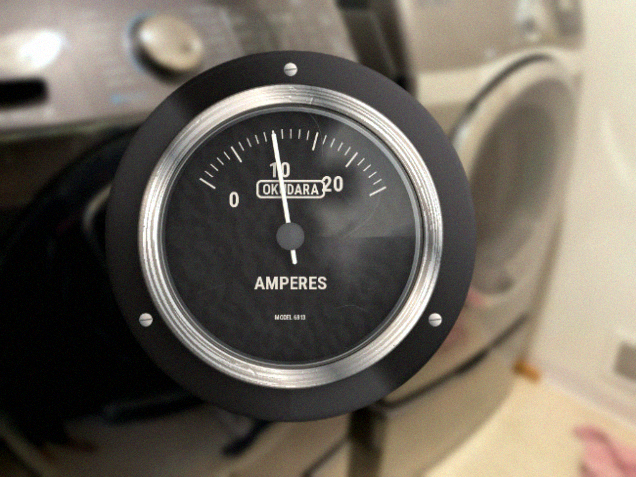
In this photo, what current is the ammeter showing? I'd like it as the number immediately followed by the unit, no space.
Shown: 10A
